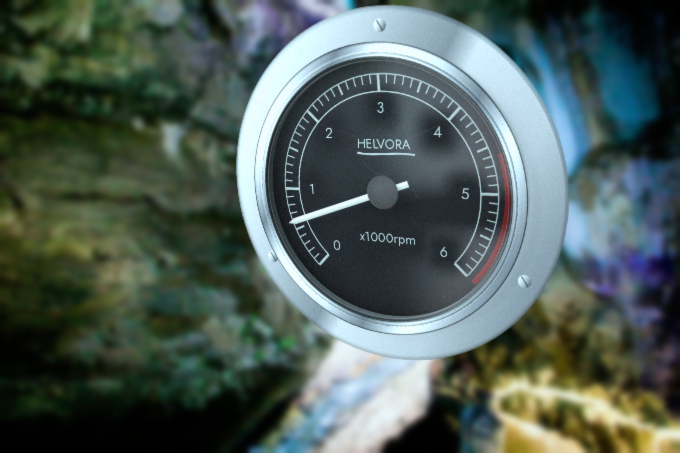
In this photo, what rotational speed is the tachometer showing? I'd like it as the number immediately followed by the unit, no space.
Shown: 600rpm
